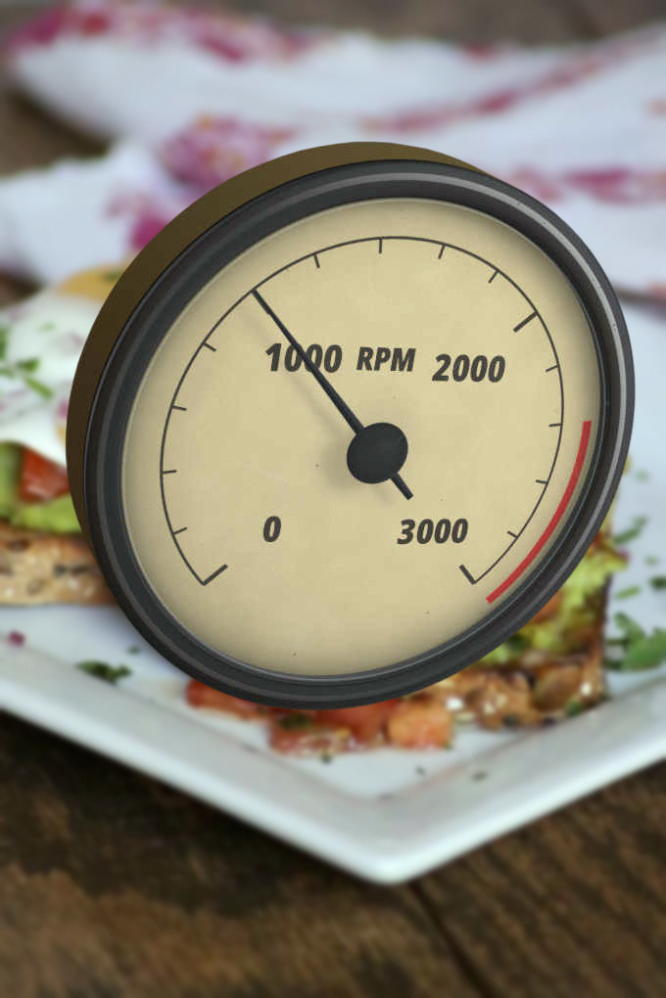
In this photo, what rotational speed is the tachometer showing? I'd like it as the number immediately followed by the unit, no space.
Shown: 1000rpm
